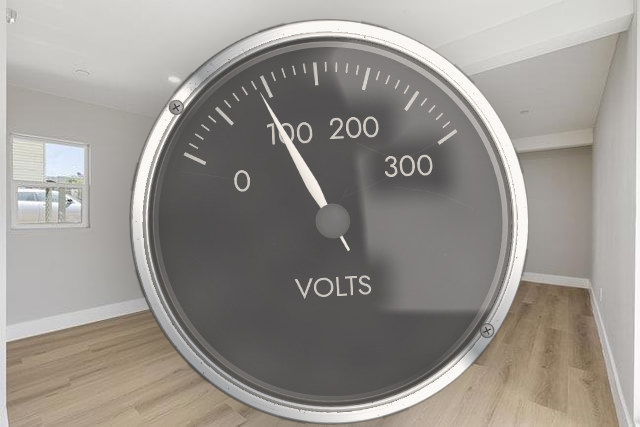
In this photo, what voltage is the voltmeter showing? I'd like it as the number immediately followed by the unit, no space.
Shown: 90V
